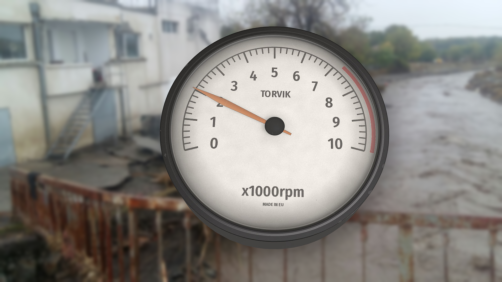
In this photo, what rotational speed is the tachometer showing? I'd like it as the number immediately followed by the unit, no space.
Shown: 2000rpm
